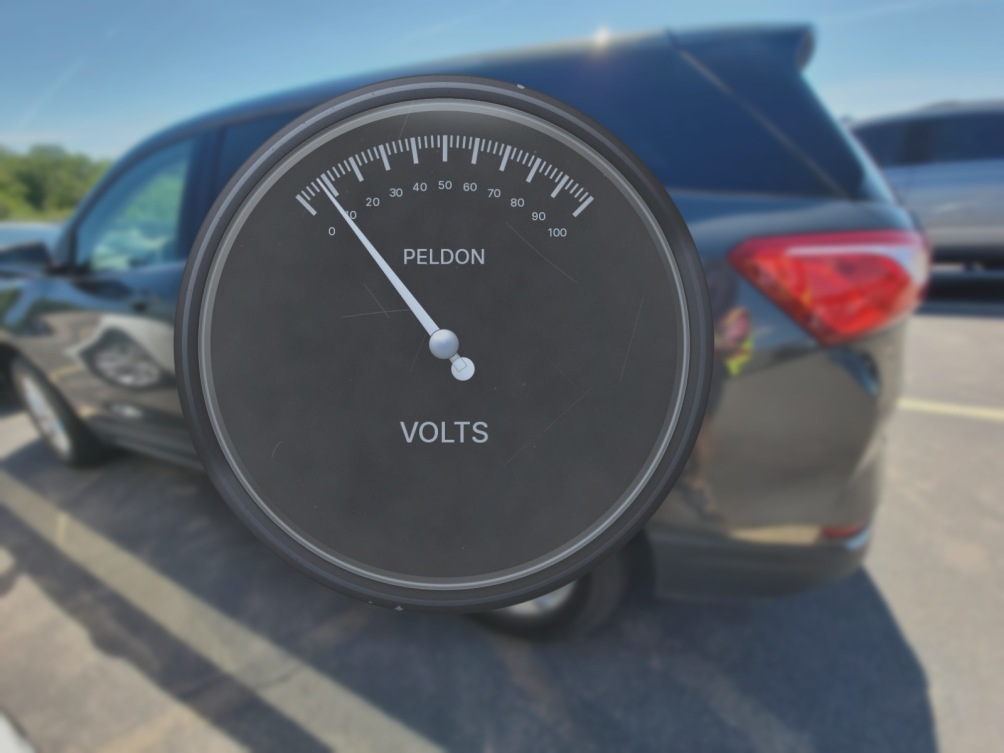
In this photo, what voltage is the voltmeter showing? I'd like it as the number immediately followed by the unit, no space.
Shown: 8V
